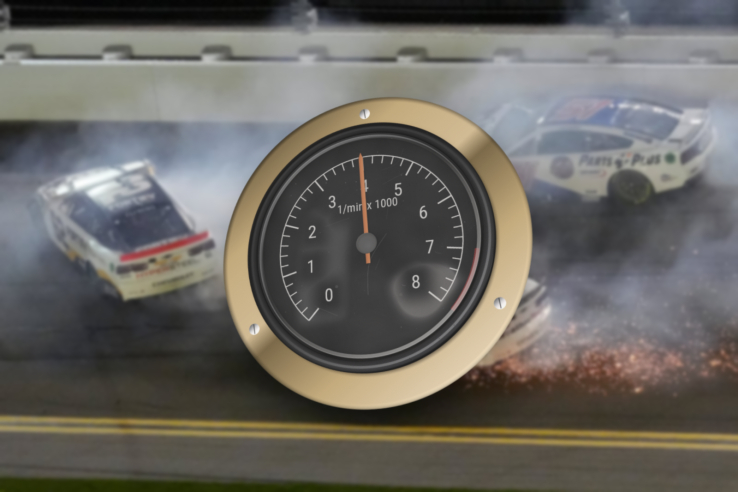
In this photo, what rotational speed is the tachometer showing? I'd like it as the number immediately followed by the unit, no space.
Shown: 4000rpm
